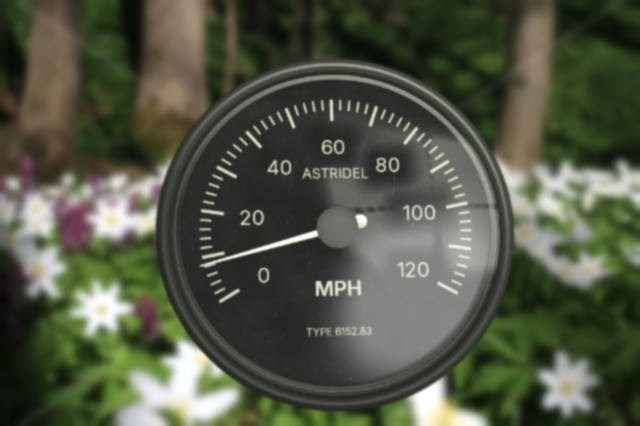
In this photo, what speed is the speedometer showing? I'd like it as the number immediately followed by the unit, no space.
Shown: 8mph
